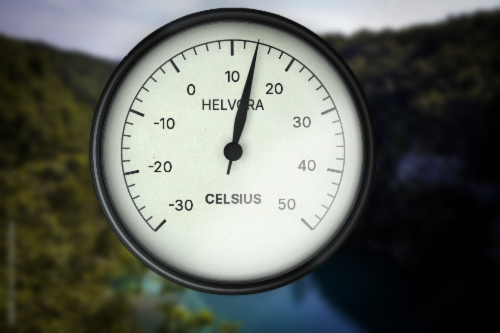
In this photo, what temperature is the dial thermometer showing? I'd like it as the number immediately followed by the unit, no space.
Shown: 14°C
